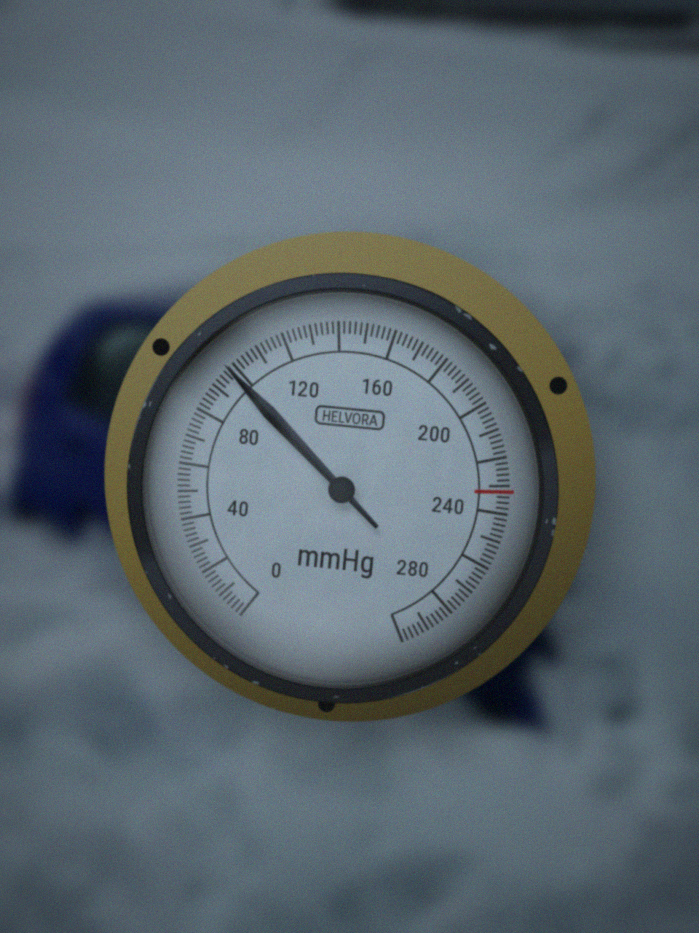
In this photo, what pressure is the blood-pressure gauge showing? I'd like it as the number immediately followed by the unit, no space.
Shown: 98mmHg
